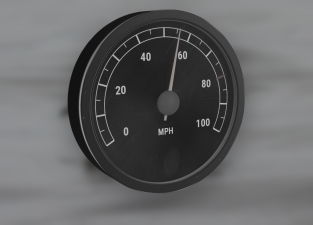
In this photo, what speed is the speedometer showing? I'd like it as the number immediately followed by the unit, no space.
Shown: 55mph
